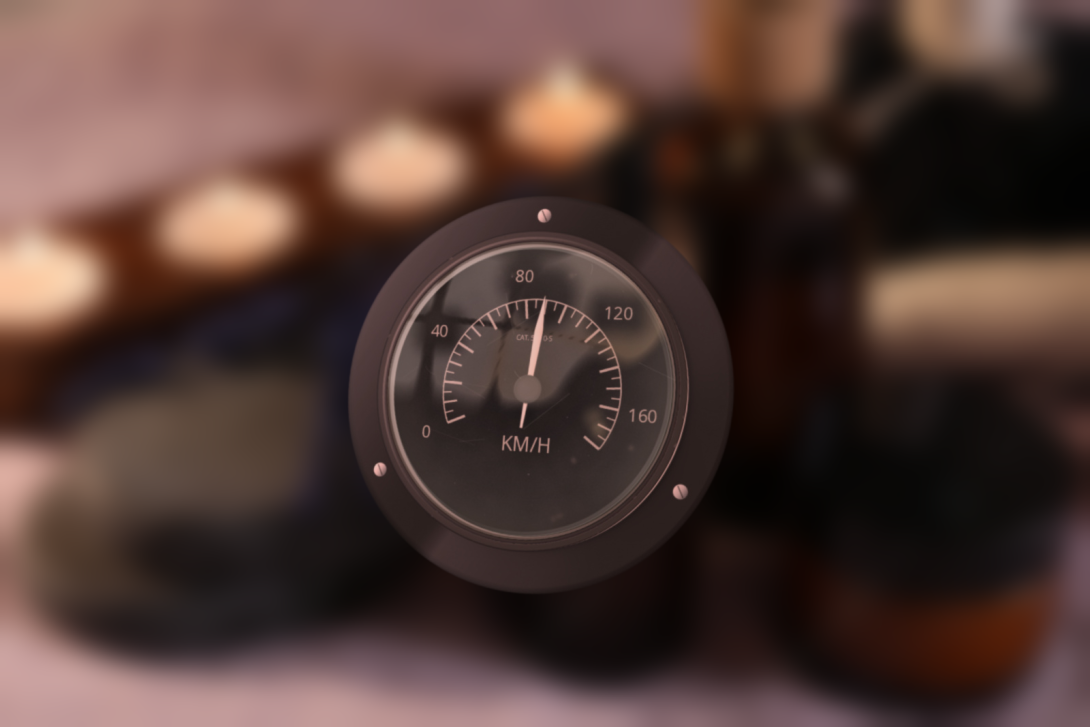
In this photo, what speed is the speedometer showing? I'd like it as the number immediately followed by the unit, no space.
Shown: 90km/h
